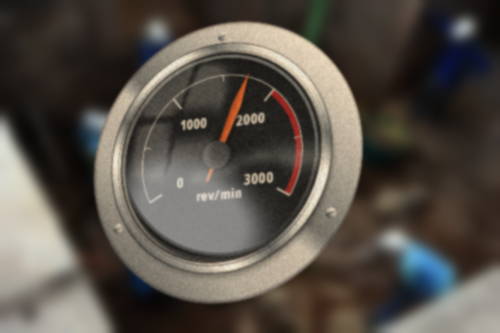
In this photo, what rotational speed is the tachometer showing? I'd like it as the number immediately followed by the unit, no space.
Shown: 1750rpm
